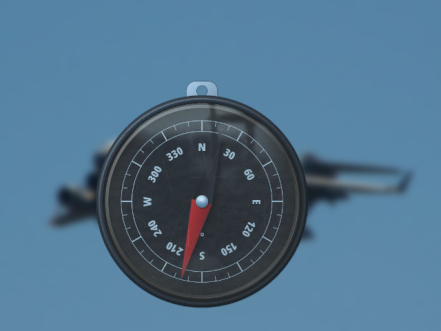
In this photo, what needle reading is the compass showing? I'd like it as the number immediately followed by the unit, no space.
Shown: 195°
